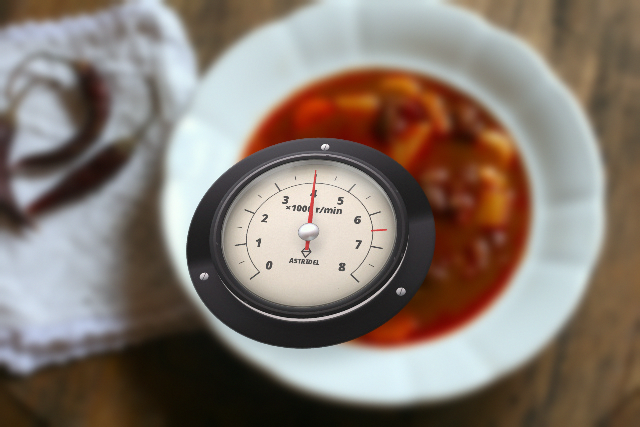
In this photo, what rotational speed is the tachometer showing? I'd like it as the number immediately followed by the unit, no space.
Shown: 4000rpm
